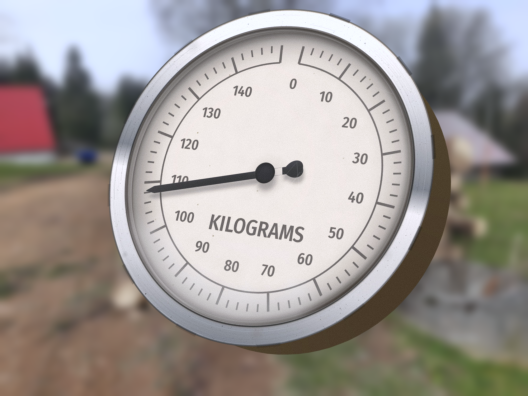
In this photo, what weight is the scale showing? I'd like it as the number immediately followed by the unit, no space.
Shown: 108kg
